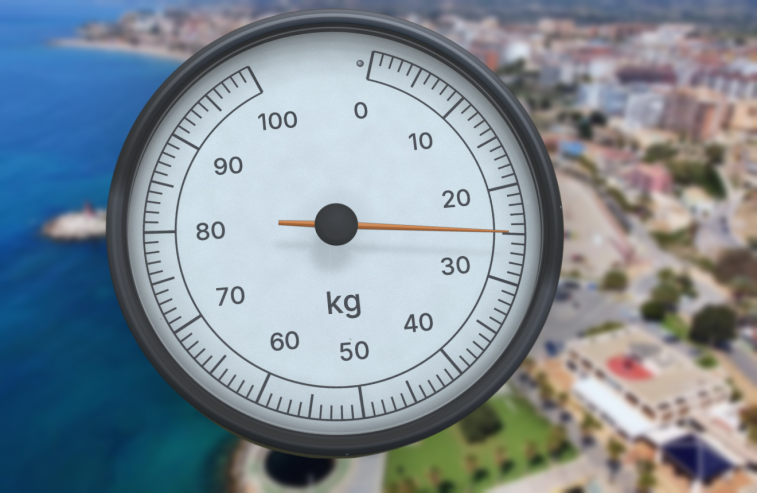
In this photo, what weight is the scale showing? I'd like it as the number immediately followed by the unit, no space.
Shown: 25kg
